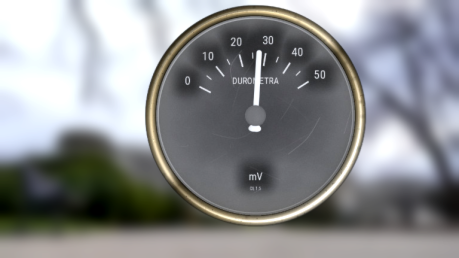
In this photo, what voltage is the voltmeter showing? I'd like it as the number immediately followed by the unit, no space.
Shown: 27.5mV
